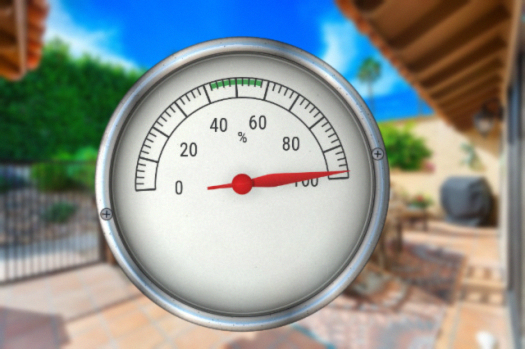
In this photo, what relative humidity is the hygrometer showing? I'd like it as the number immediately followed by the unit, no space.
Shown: 98%
